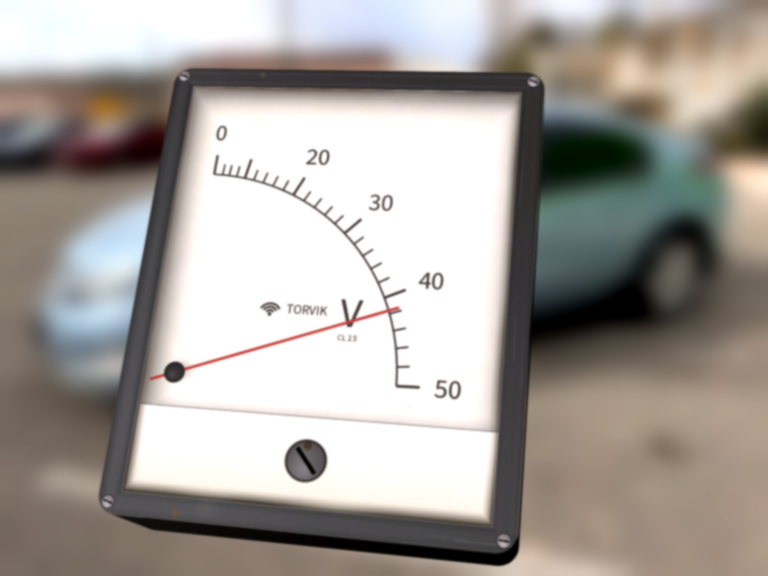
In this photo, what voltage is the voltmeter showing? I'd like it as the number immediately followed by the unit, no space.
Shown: 42V
